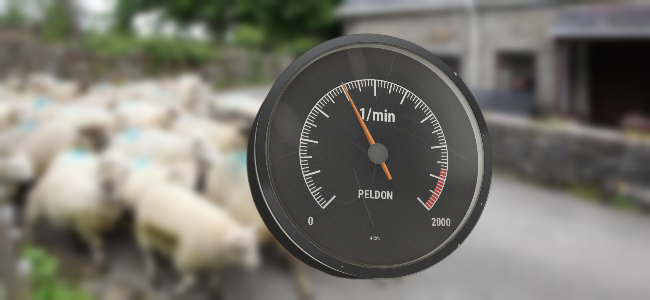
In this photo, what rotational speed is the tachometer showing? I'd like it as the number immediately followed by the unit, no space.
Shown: 800rpm
